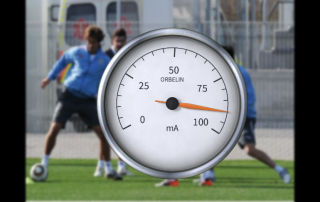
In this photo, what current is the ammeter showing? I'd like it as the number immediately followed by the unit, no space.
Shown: 90mA
